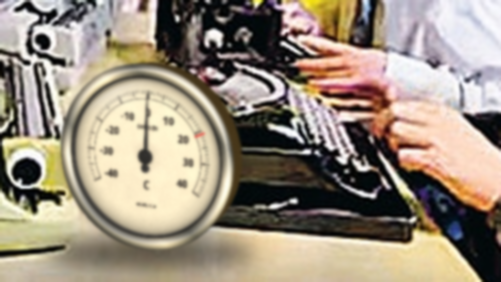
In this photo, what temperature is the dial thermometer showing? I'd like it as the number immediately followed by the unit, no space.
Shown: 0°C
